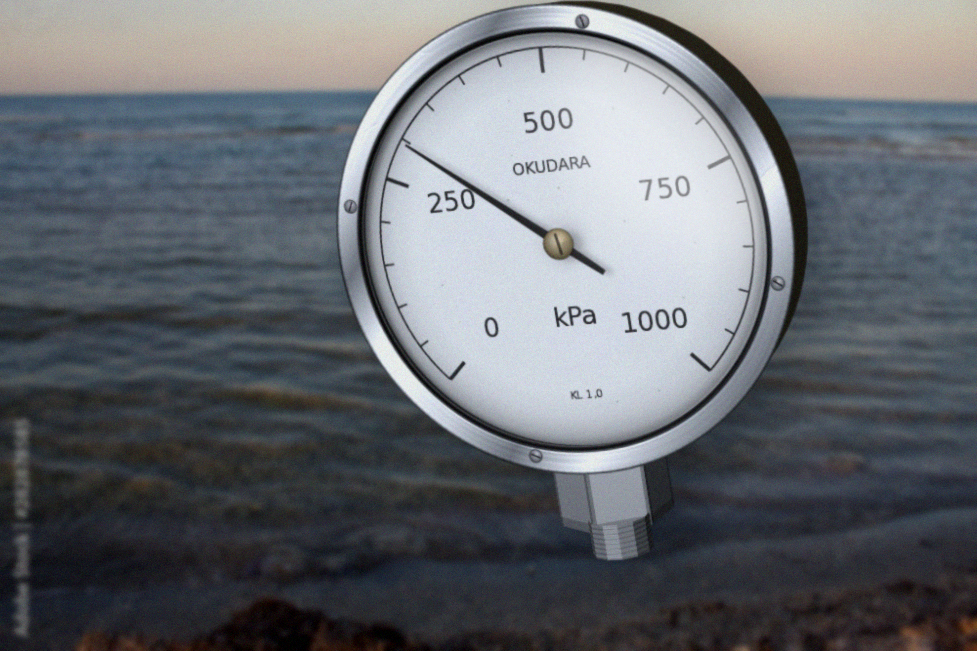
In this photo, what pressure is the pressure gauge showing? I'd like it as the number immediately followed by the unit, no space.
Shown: 300kPa
